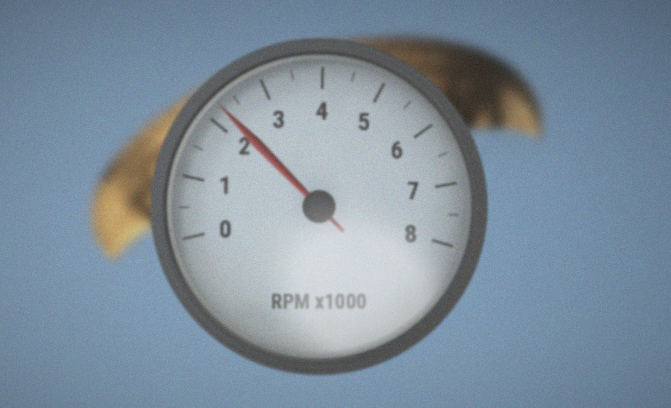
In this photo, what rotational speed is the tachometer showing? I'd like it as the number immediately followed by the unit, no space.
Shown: 2250rpm
